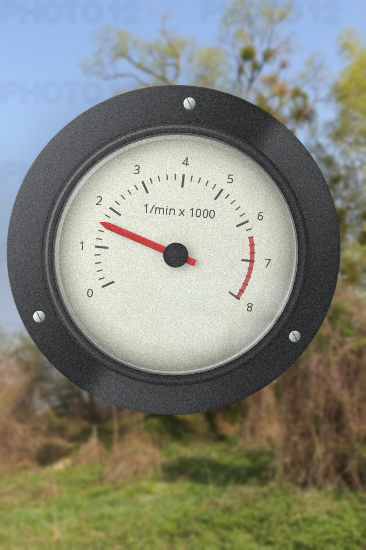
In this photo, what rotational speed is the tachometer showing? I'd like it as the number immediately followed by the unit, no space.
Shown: 1600rpm
